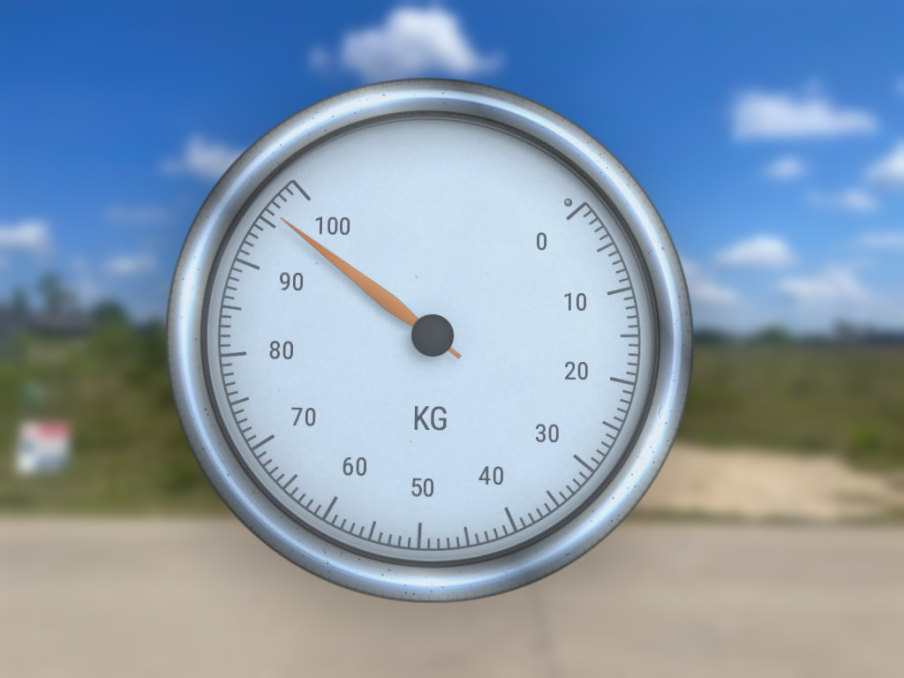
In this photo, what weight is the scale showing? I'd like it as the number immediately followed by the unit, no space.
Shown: 96kg
